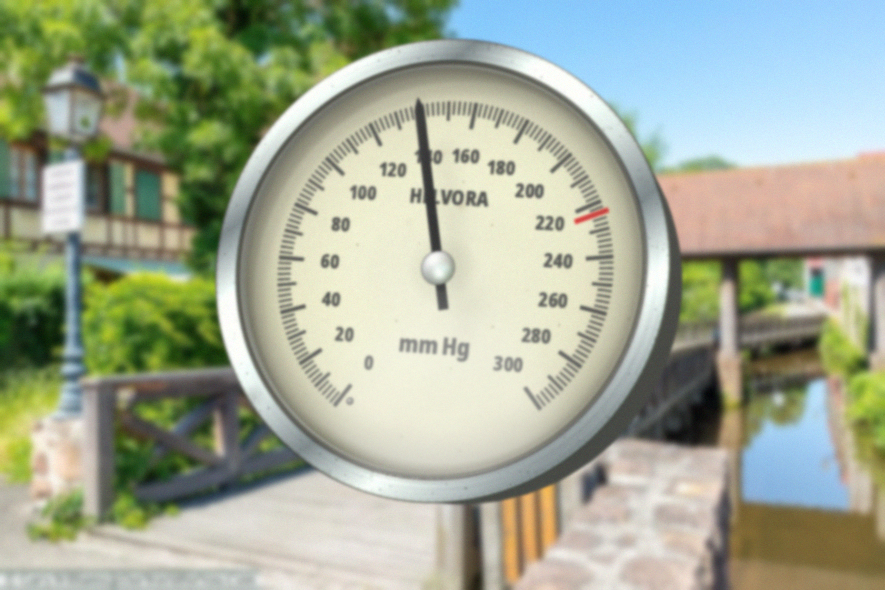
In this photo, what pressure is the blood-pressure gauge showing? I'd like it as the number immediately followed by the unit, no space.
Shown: 140mmHg
